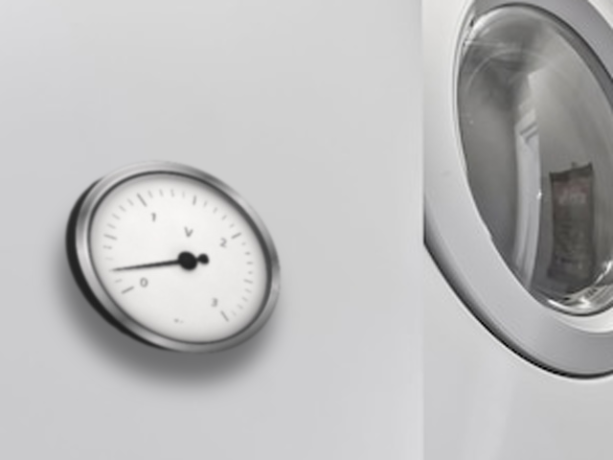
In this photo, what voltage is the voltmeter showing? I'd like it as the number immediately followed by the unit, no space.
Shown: 0.2V
